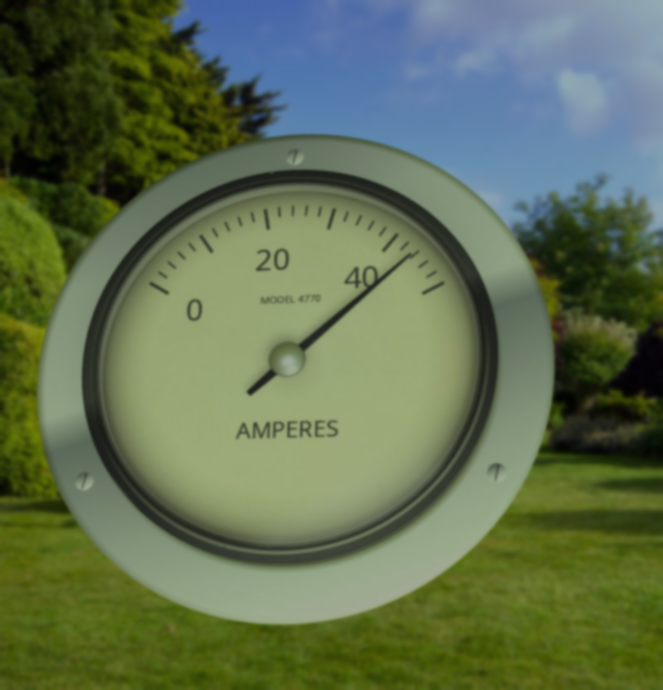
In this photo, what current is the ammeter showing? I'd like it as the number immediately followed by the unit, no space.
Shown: 44A
